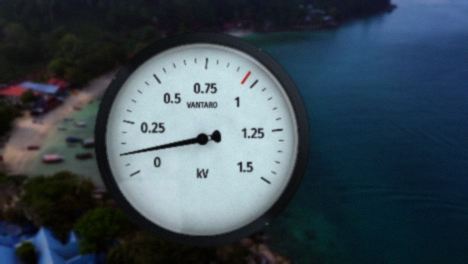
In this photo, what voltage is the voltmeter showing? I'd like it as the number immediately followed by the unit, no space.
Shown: 0.1kV
